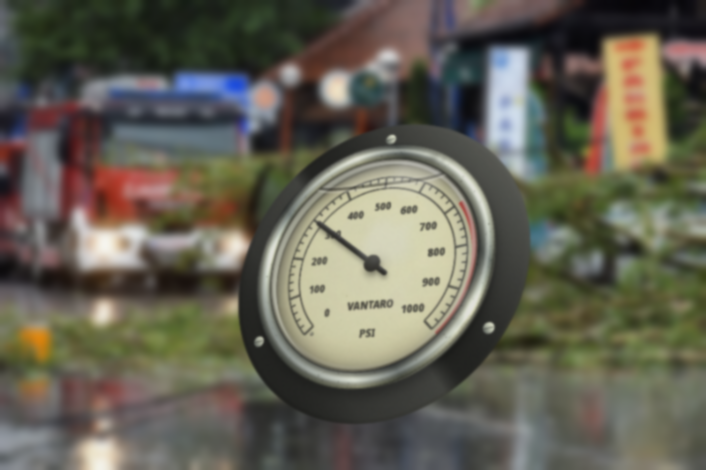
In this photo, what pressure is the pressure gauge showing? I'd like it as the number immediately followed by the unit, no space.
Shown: 300psi
